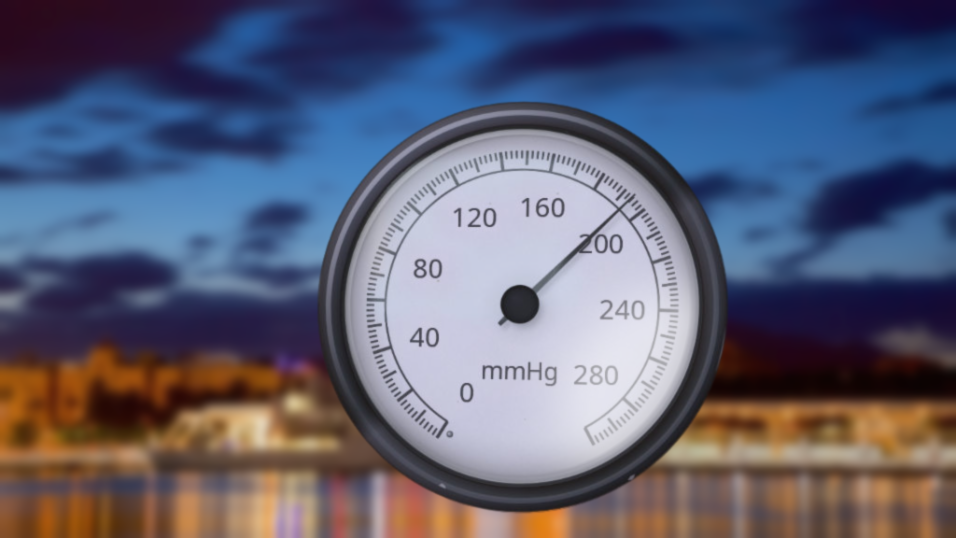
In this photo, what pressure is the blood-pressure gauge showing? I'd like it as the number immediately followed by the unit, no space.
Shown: 194mmHg
